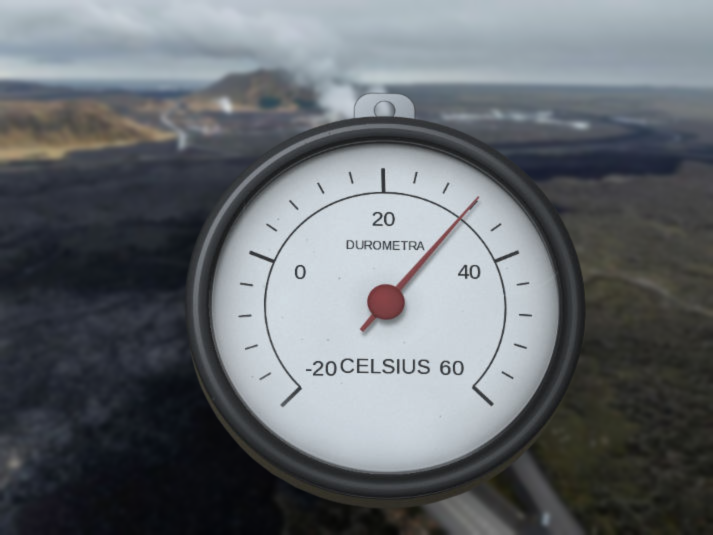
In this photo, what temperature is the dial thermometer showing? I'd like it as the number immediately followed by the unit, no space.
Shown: 32°C
